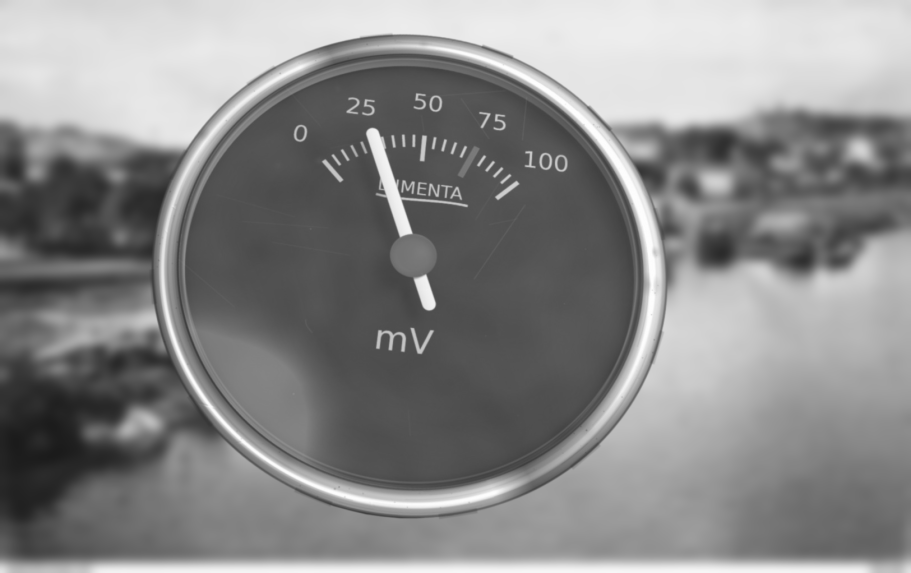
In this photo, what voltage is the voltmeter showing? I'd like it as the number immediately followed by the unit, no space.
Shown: 25mV
